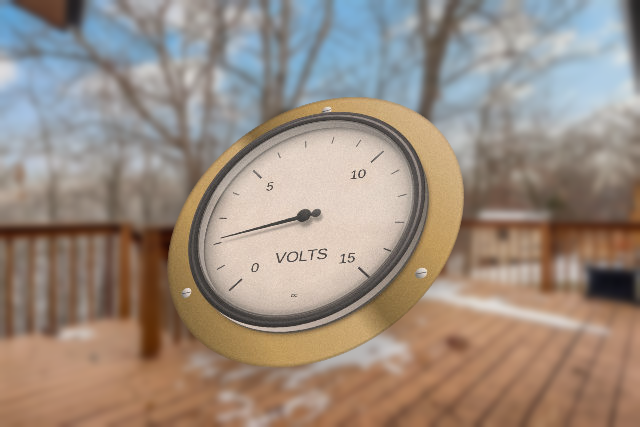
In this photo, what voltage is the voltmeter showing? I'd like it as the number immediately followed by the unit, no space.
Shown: 2V
